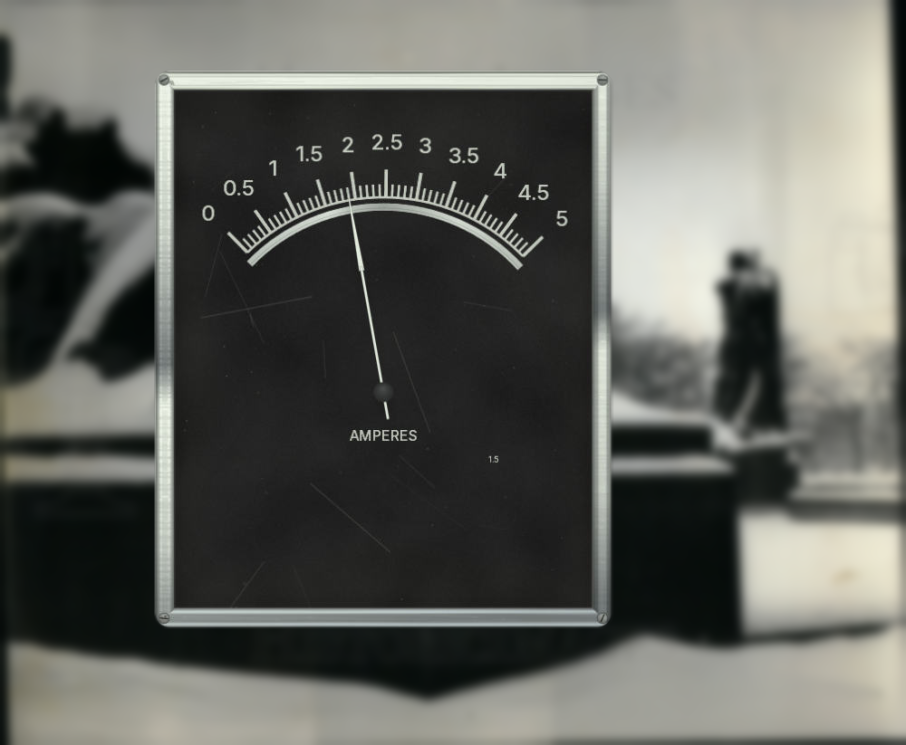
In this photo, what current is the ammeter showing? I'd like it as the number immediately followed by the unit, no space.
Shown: 1.9A
